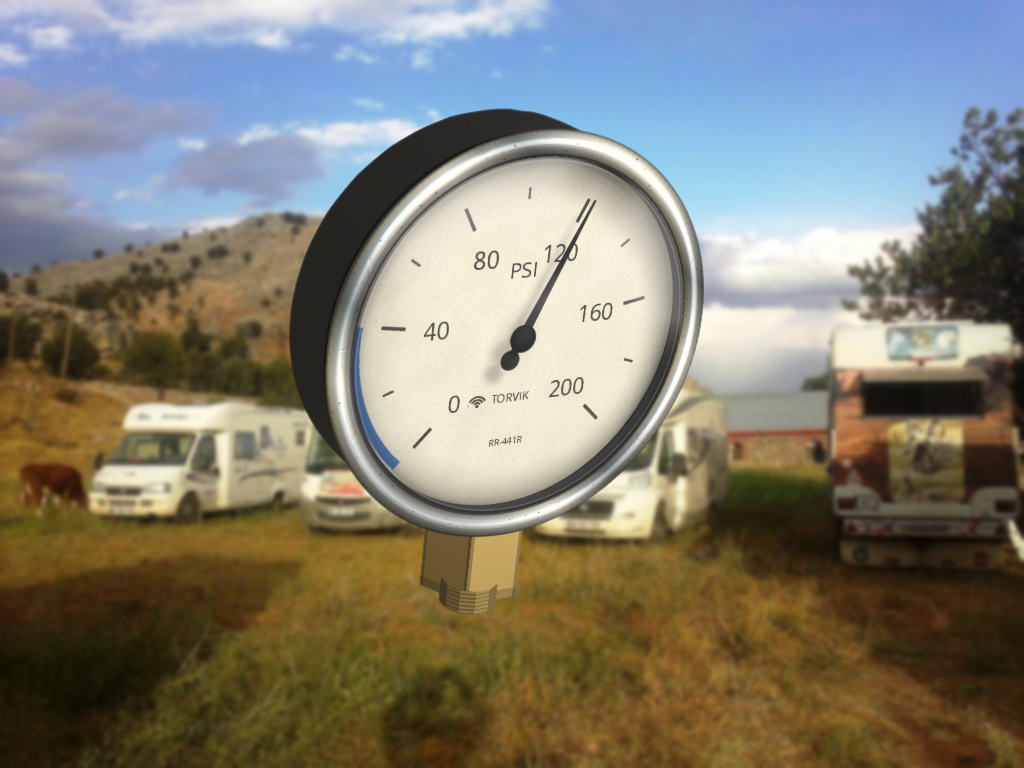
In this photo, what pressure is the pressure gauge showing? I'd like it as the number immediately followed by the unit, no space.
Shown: 120psi
